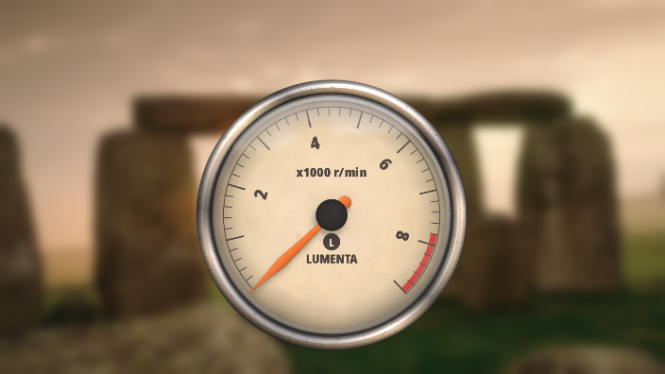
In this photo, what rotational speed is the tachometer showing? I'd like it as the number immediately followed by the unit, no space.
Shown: 0rpm
